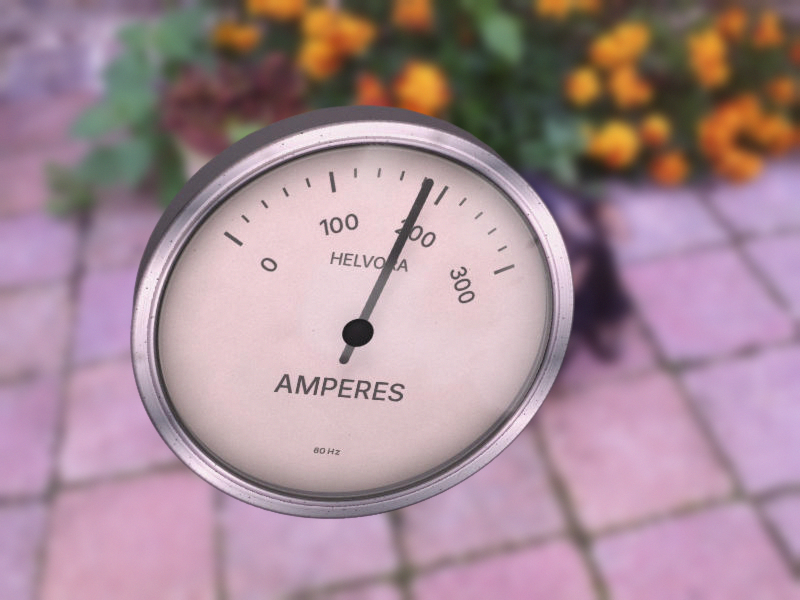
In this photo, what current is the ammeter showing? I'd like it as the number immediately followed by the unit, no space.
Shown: 180A
